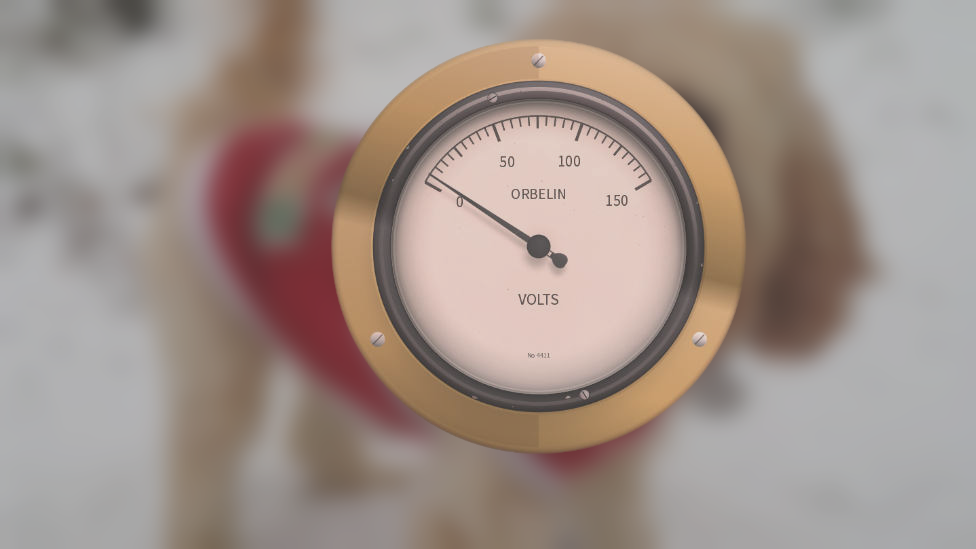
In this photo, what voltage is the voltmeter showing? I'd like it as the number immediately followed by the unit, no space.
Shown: 5V
